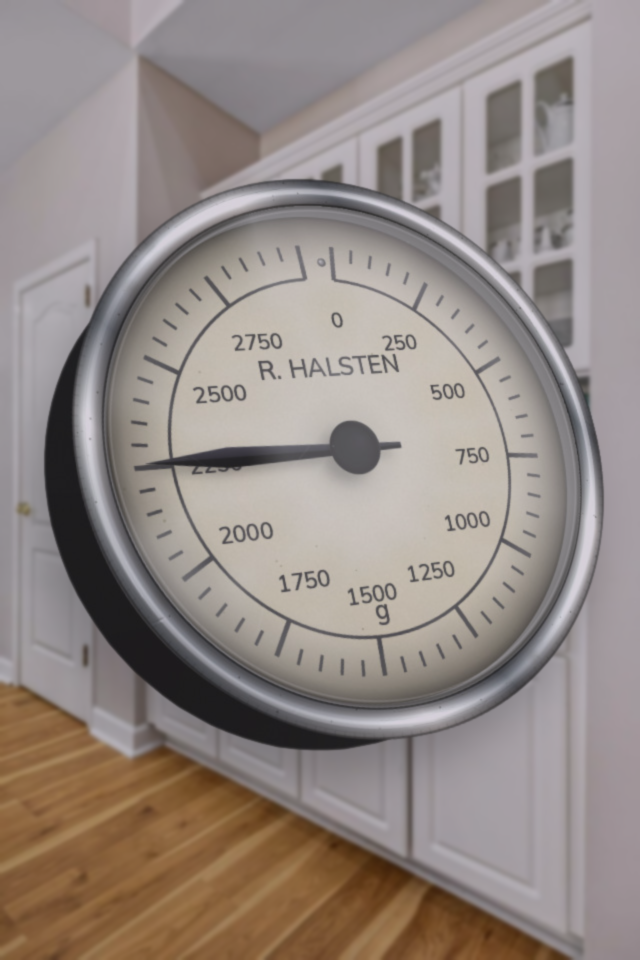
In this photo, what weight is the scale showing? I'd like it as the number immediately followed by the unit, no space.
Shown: 2250g
